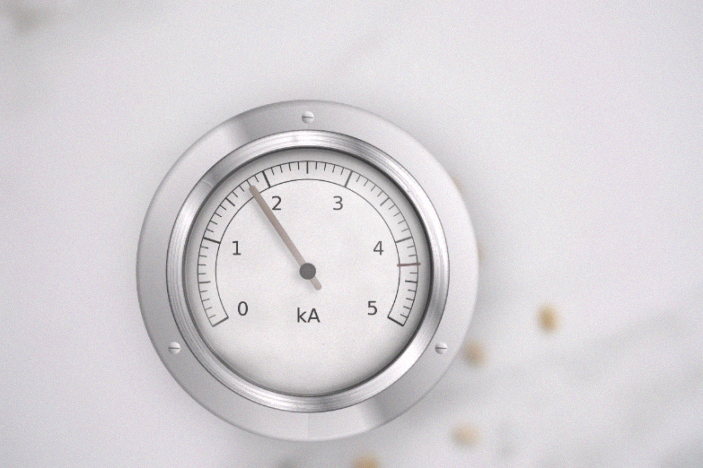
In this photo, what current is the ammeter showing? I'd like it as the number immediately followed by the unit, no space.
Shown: 1.8kA
